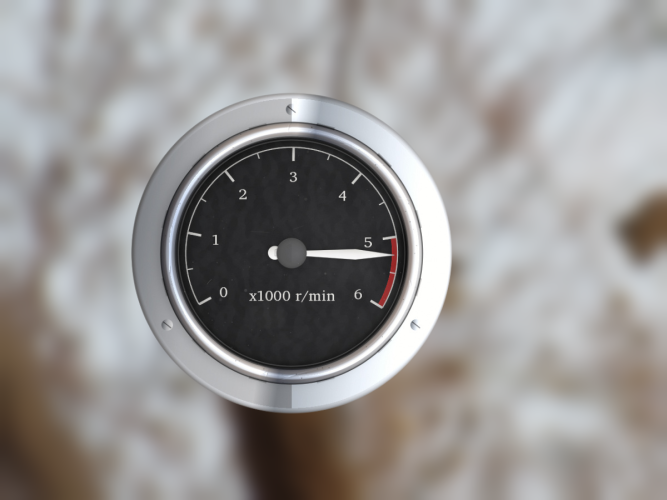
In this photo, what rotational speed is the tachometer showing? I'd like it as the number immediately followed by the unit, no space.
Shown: 5250rpm
